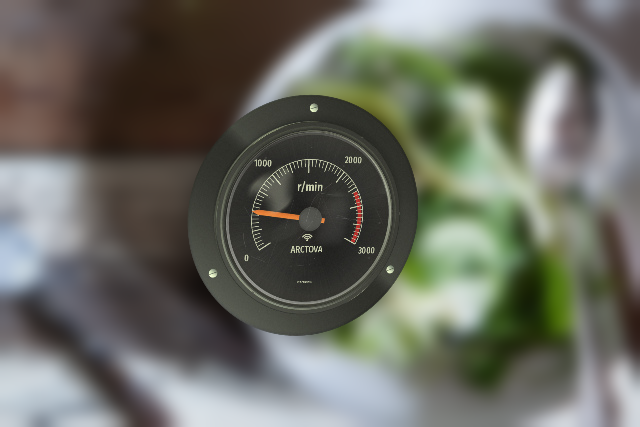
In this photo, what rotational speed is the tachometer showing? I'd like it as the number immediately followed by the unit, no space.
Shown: 500rpm
